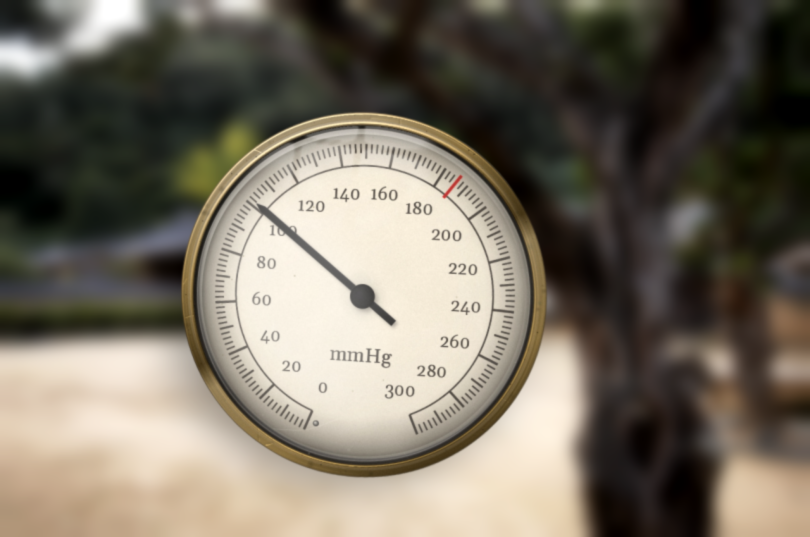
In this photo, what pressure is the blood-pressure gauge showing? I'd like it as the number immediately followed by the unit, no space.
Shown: 102mmHg
